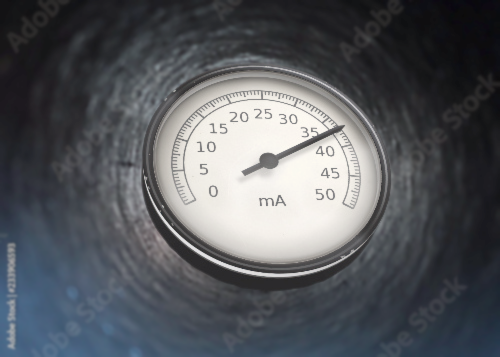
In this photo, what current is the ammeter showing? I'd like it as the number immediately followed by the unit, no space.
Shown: 37.5mA
